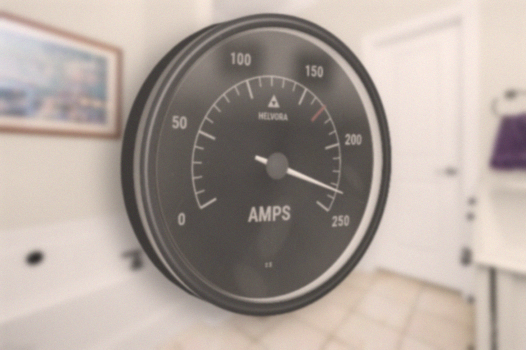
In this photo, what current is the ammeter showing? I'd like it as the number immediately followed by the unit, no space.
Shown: 235A
